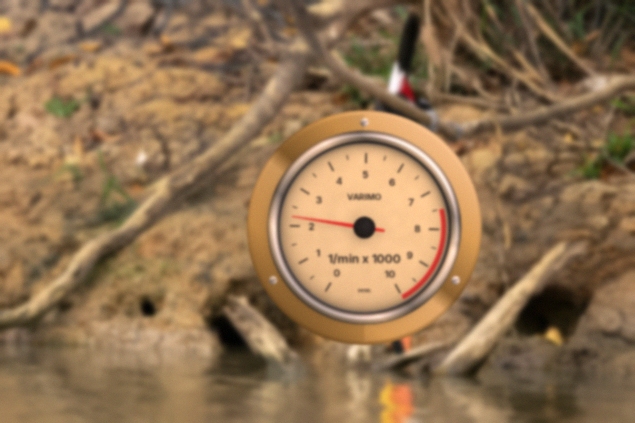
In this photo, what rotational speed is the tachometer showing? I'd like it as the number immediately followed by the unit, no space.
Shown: 2250rpm
